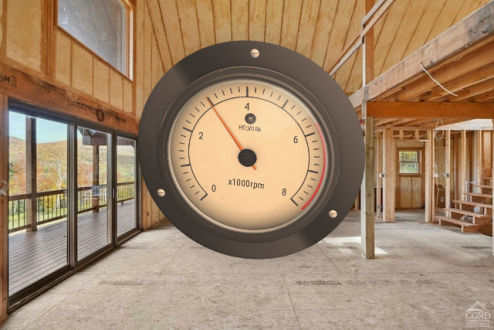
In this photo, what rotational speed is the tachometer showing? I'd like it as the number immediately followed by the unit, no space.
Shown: 3000rpm
